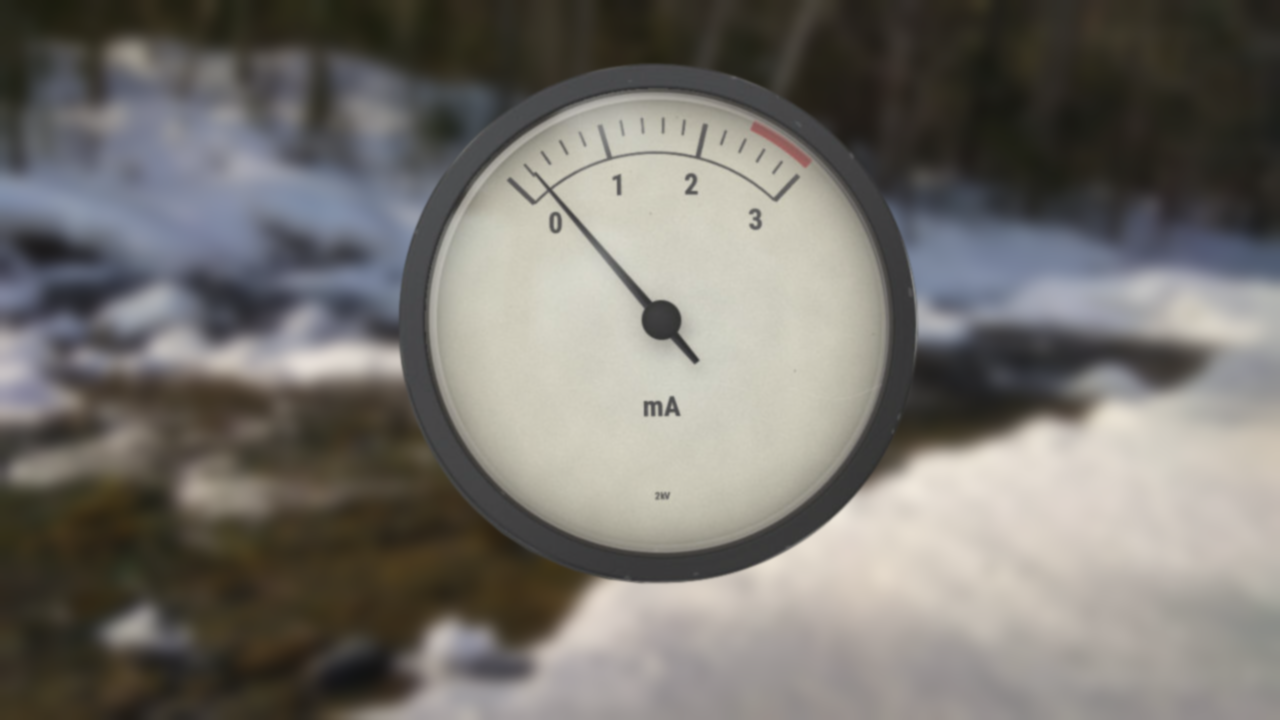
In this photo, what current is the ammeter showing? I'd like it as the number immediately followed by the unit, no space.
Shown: 0.2mA
